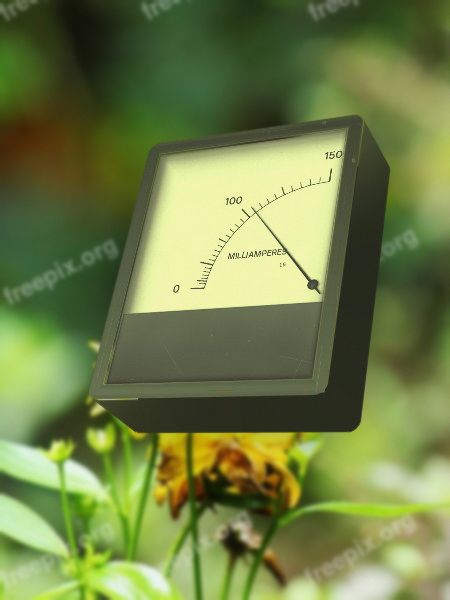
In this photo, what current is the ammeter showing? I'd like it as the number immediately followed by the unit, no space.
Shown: 105mA
